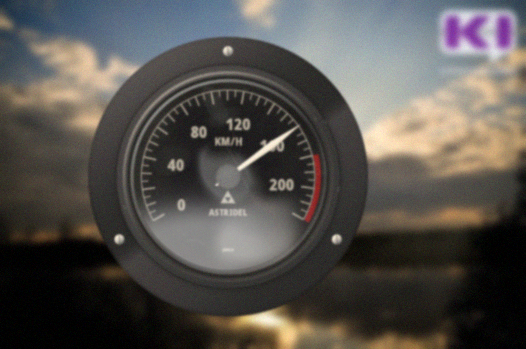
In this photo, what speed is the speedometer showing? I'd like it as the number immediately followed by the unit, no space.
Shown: 160km/h
